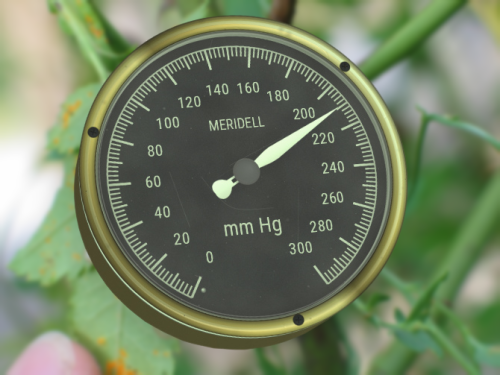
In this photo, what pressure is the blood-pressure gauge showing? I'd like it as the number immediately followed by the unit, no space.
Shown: 210mmHg
